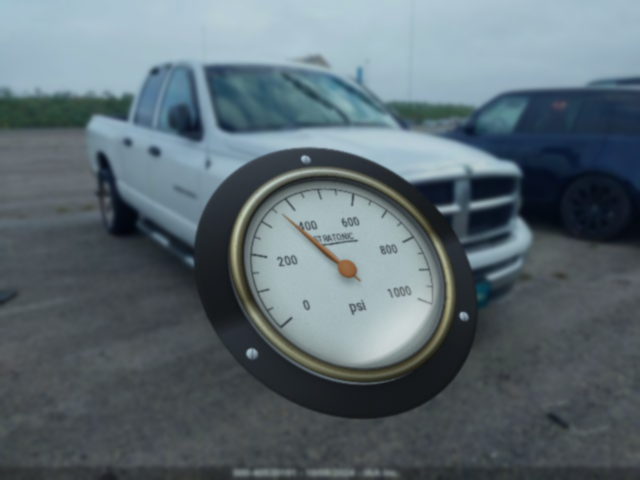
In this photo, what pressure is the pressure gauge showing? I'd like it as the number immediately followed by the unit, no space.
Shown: 350psi
